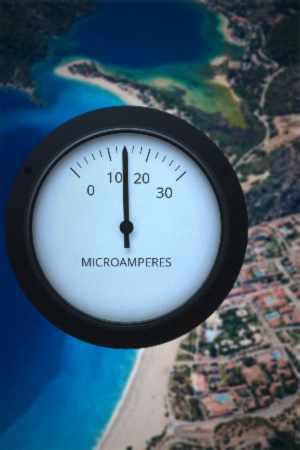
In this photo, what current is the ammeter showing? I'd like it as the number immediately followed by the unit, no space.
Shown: 14µA
